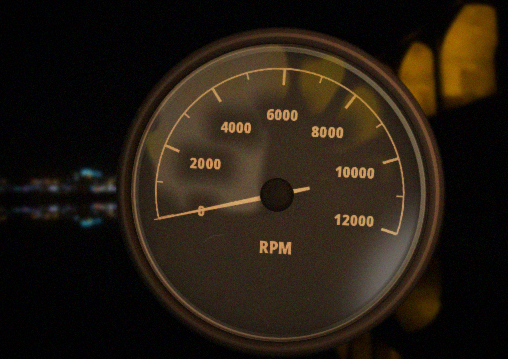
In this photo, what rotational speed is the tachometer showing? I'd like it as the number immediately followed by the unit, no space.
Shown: 0rpm
